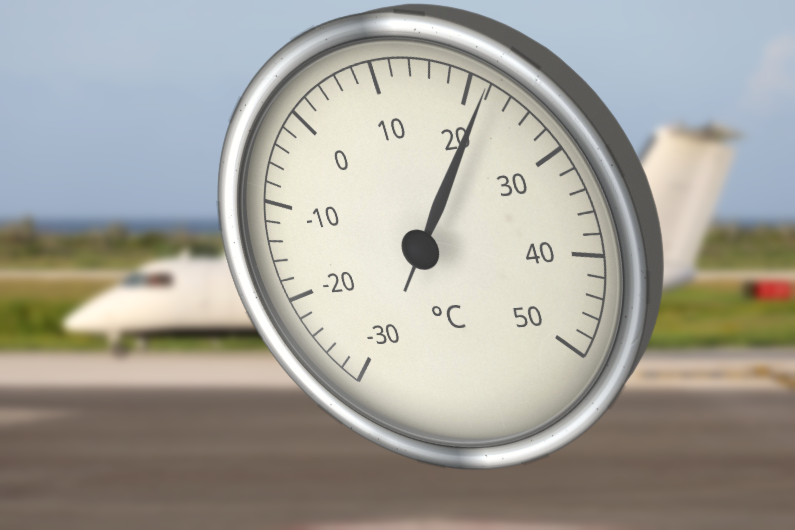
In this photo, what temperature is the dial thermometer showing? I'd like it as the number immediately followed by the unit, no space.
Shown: 22°C
